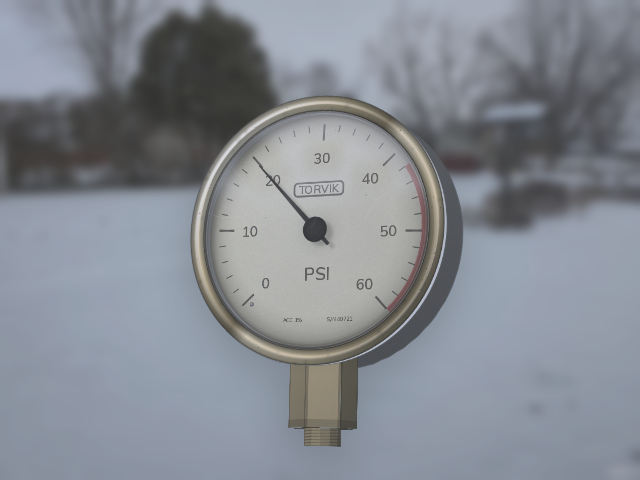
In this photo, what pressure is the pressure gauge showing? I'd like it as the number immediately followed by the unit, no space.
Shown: 20psi
